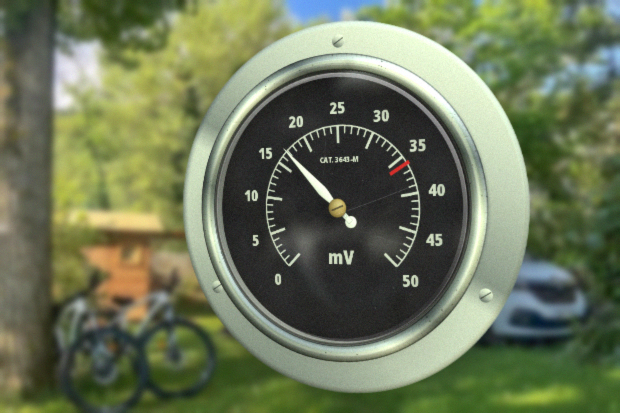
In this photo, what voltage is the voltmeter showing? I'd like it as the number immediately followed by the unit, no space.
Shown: 17mV
